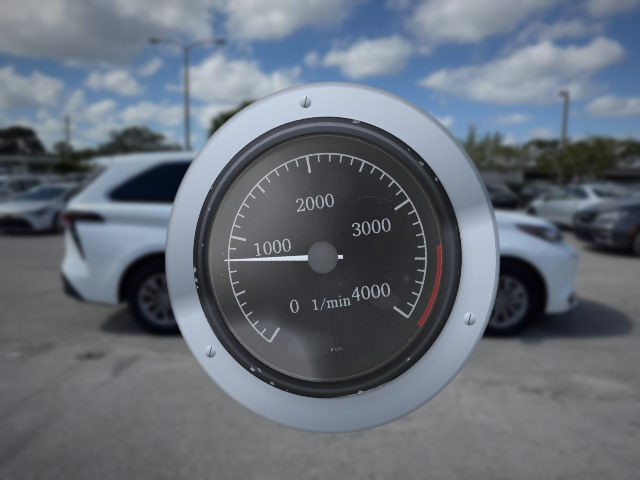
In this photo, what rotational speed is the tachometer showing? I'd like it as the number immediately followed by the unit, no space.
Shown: 800rpm
